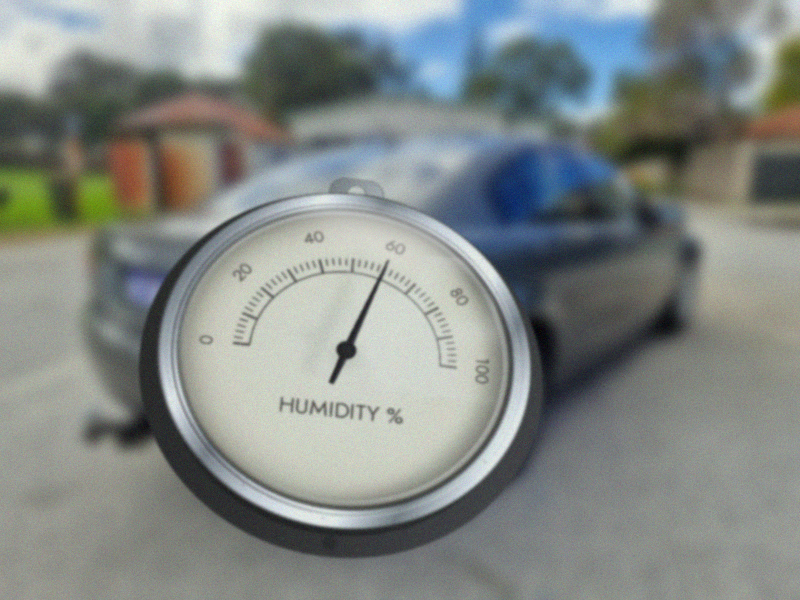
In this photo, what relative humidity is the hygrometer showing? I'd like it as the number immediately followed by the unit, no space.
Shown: 60%
